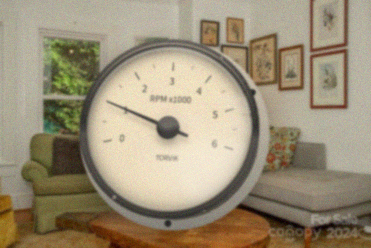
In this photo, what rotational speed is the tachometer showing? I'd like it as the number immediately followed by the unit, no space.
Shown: 1000rpm
